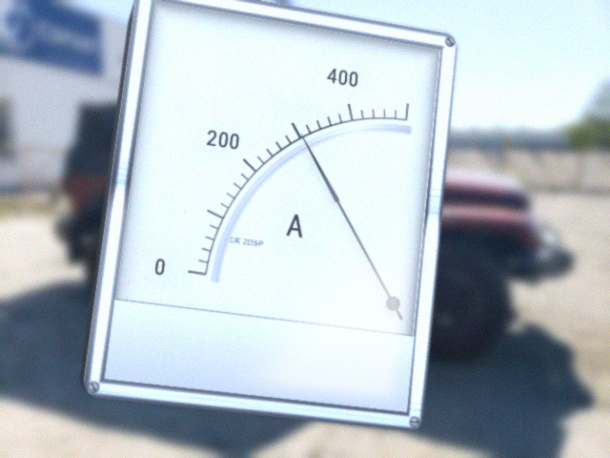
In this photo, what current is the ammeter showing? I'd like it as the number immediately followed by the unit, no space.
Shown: 300A
